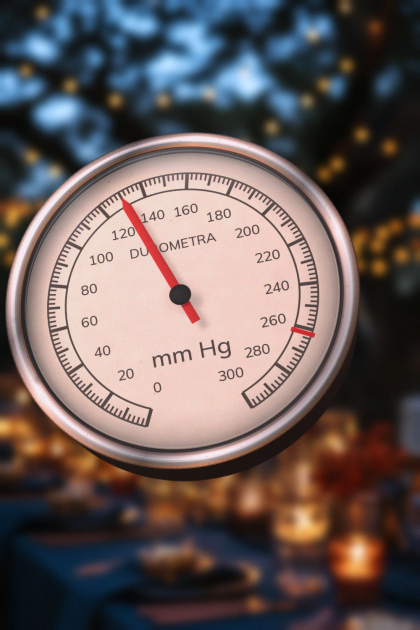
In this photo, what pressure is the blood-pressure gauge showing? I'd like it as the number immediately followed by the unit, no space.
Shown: 130mmHg
